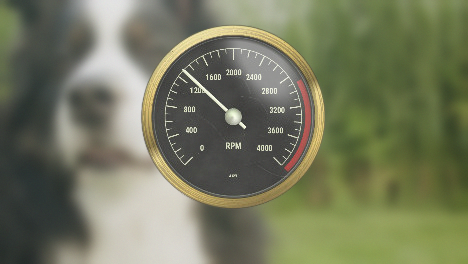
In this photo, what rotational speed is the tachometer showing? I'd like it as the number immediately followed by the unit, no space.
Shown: 1300rpm
